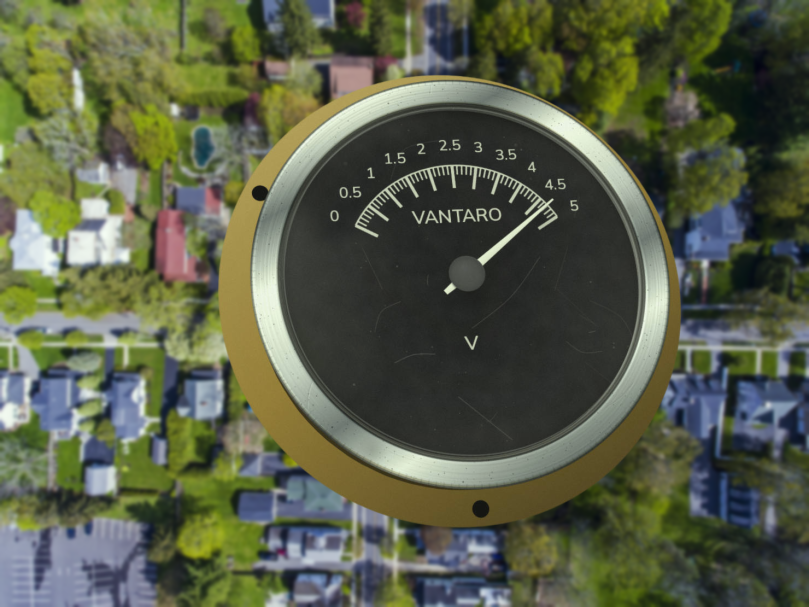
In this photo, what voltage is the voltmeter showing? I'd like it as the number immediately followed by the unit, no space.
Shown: 4.7V
